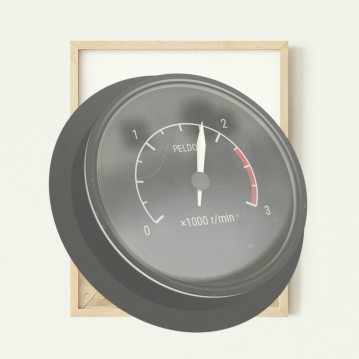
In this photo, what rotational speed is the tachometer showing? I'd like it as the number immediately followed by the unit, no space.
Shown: 1750rpm
